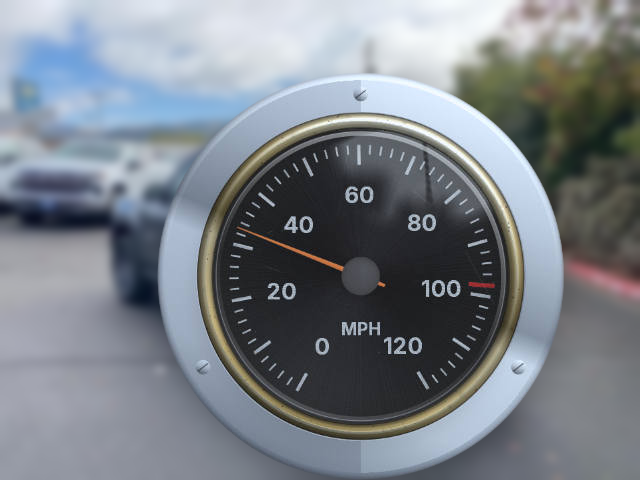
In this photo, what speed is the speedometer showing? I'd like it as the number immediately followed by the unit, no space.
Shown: 33mph
